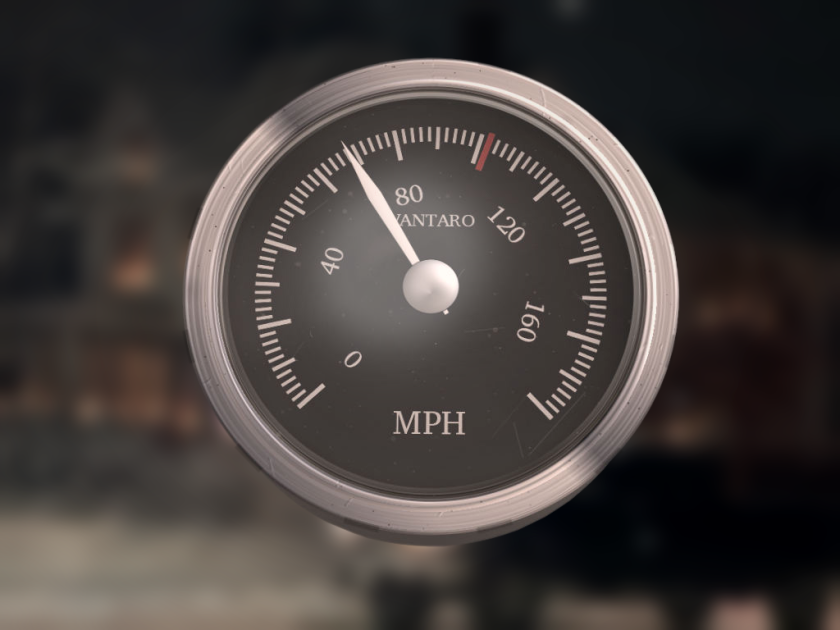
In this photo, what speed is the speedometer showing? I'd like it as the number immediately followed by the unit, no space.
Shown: 68mph
